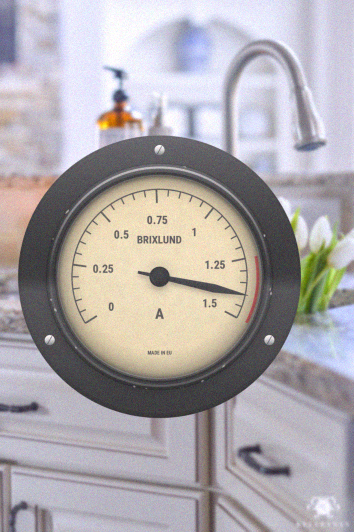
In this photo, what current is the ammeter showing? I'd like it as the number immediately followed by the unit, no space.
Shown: 1.4A
